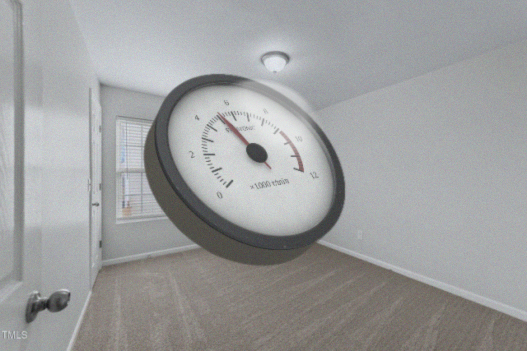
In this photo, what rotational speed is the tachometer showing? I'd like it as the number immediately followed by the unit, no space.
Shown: 5000rpm
